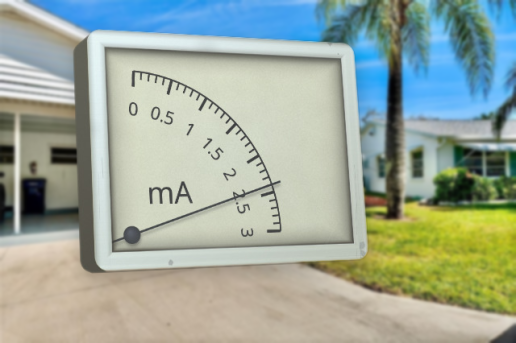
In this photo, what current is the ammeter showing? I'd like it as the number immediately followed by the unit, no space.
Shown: 2.4mA
